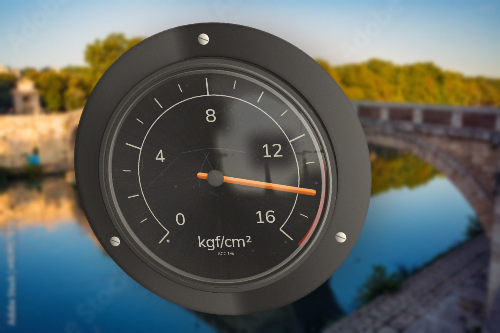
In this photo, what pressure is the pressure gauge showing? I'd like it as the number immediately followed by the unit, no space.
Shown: 14kg/cm²
